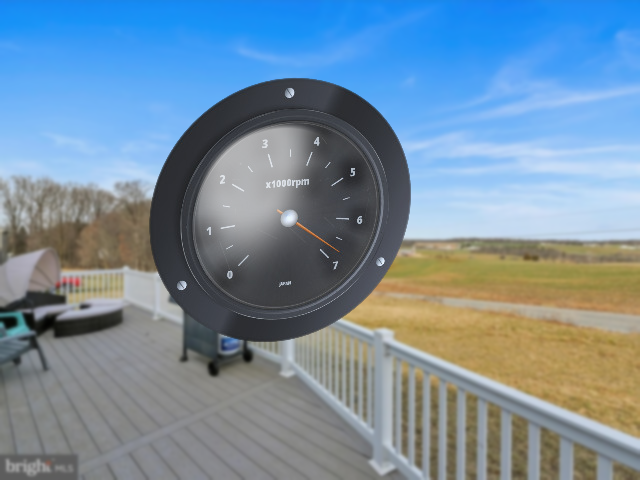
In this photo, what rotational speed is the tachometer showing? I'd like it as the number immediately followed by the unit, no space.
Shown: 6750rpm
